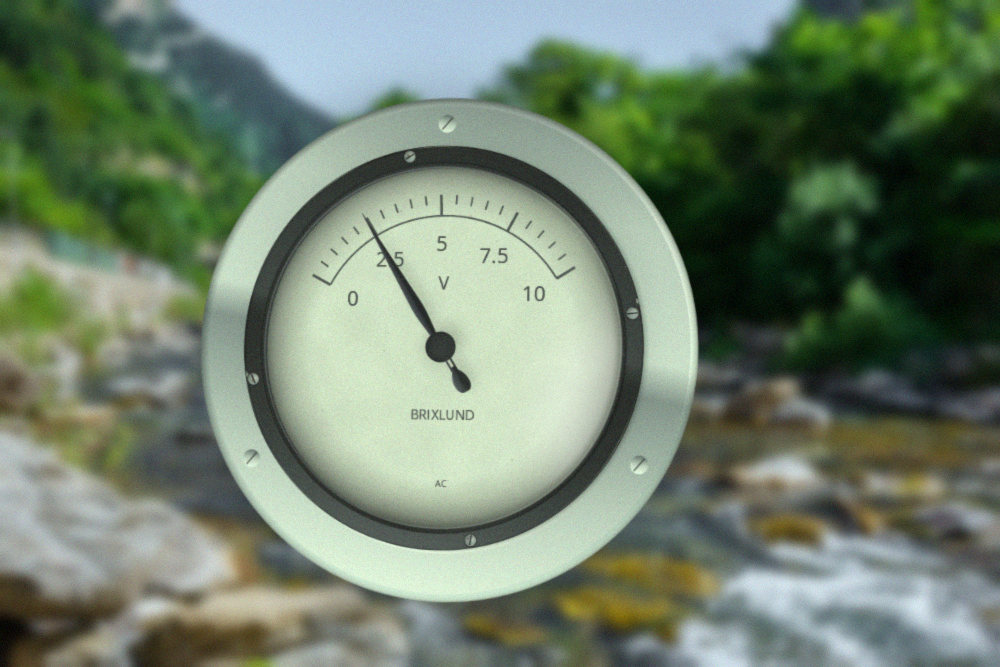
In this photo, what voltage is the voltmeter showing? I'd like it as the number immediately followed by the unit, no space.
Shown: 2.5V
